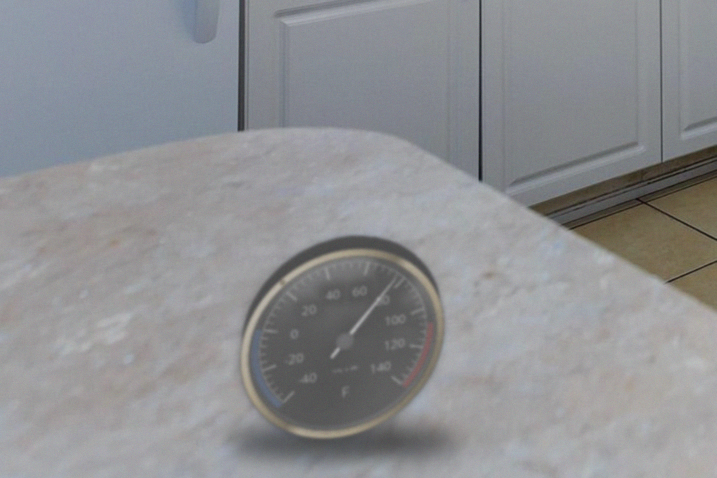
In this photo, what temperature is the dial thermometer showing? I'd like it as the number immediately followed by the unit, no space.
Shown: 76°F
